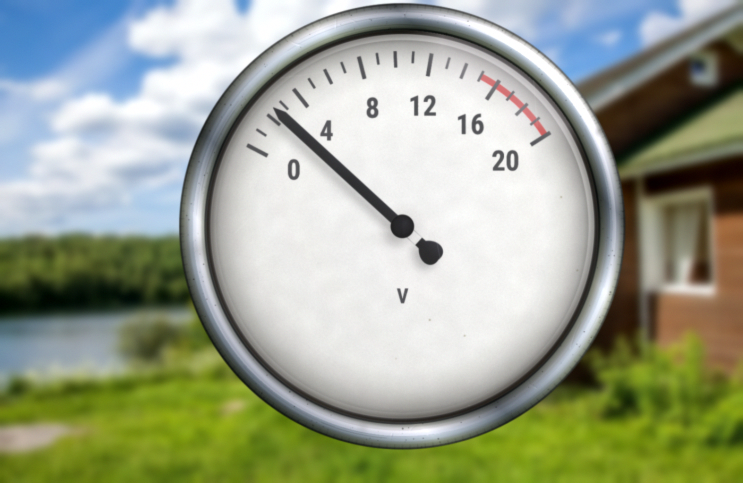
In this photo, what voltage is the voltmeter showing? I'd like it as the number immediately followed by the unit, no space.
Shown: 2.5V
